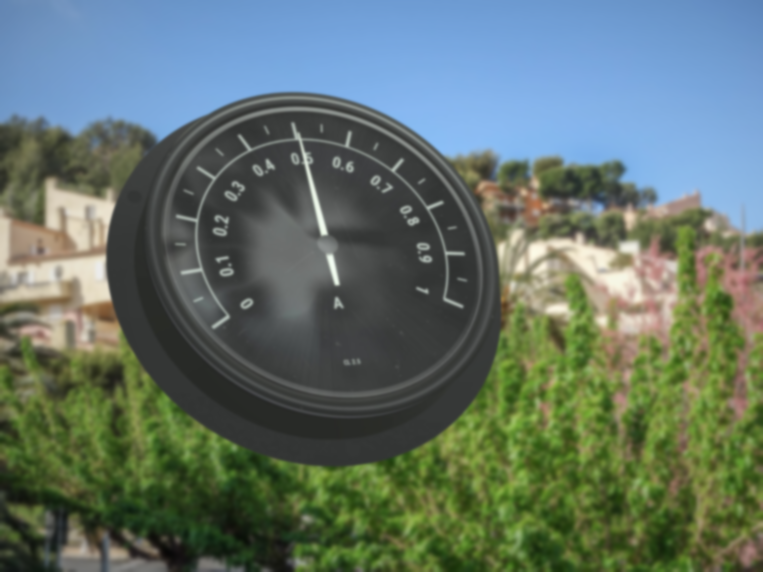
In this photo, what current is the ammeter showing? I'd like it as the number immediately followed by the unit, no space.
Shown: 0.5A
